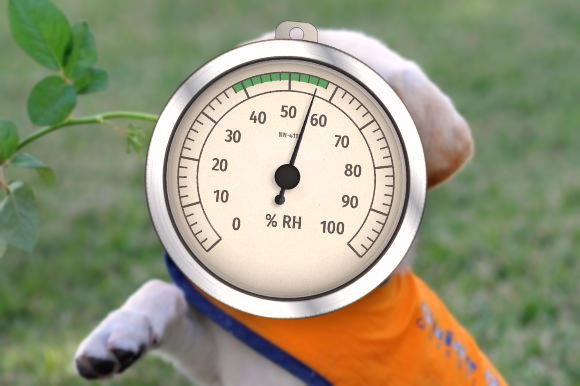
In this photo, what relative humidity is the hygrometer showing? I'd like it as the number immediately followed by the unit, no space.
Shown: 56%
